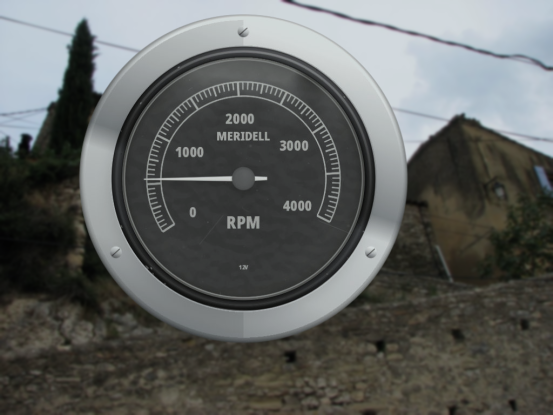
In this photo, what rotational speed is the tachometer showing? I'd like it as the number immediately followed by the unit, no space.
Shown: 550rpm
